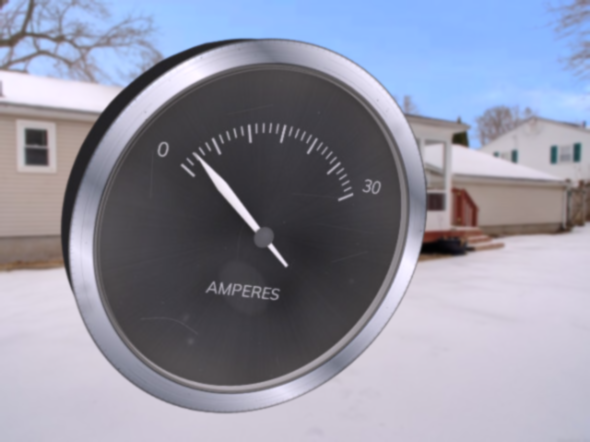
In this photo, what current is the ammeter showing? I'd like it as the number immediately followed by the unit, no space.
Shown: 2A
